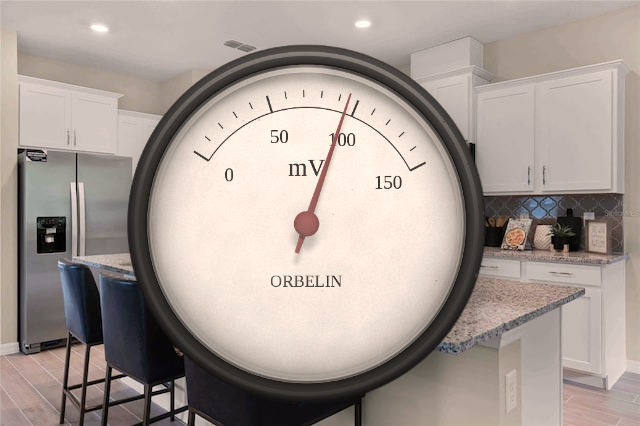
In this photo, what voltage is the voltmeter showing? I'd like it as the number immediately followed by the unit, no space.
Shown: 95mV
